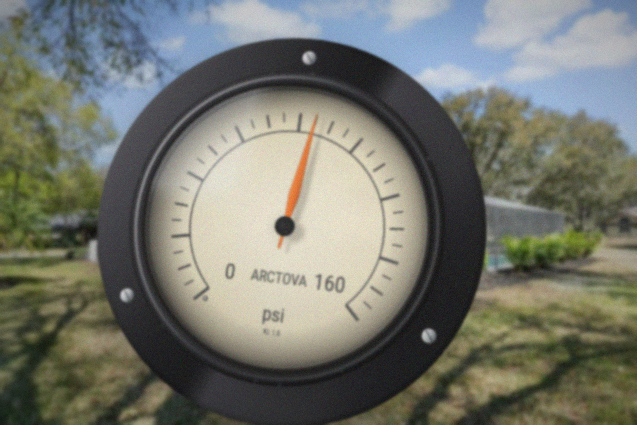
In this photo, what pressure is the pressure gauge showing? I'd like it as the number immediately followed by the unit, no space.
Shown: 85psi
